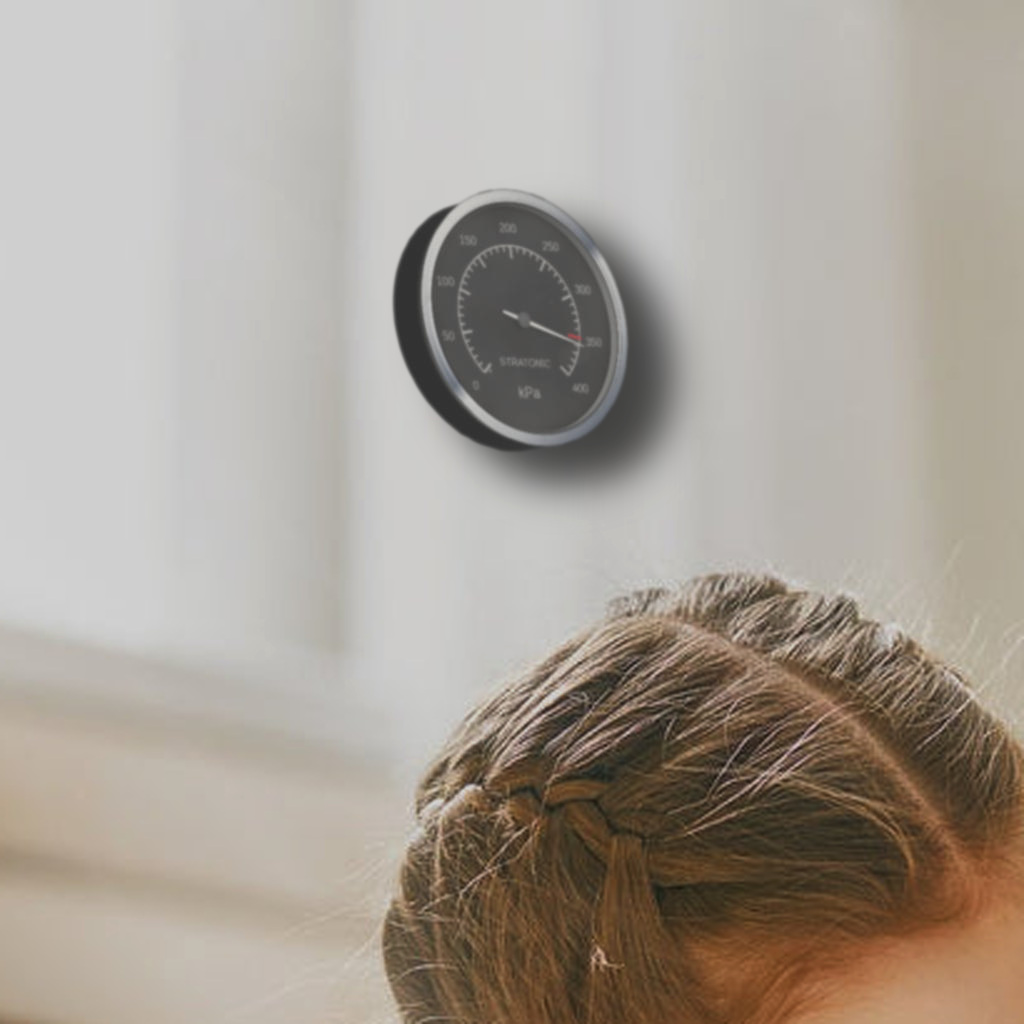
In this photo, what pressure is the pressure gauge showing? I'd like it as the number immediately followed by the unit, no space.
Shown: 360kPa
